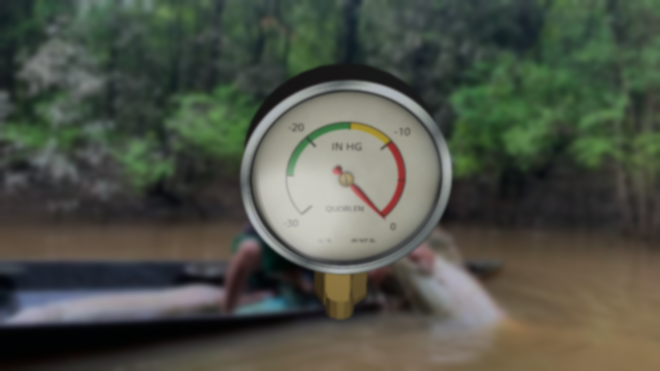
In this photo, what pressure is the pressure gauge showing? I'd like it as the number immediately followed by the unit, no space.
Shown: 0inHg
